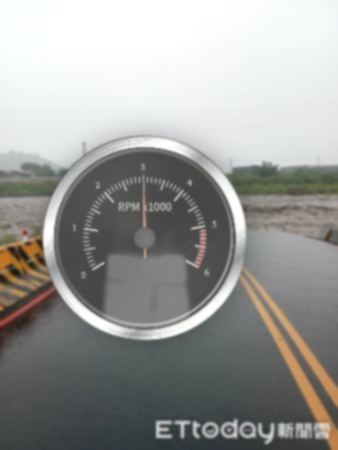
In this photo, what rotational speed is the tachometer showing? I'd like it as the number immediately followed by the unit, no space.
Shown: 3000rpm
